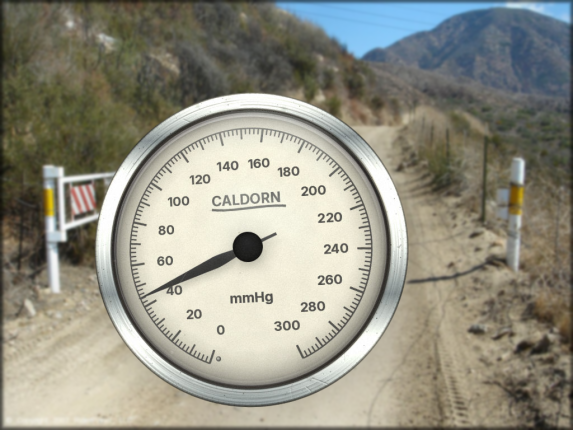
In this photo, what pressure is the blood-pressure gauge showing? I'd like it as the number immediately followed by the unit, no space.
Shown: 44mmHg
